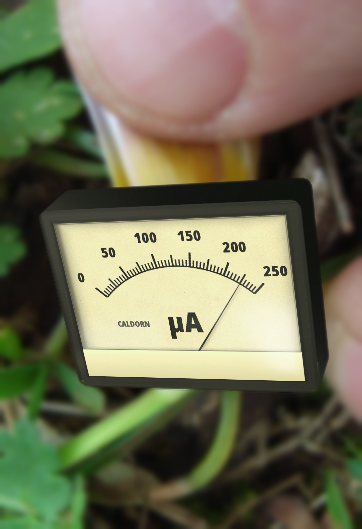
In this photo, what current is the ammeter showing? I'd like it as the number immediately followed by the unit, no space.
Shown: 225µA
